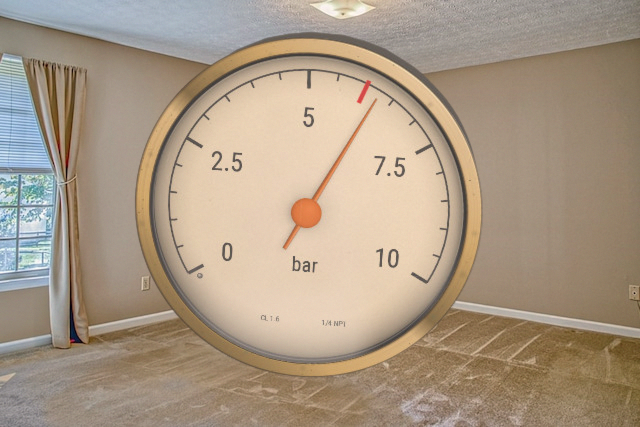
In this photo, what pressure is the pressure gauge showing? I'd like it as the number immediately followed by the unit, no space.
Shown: 6.25bar
